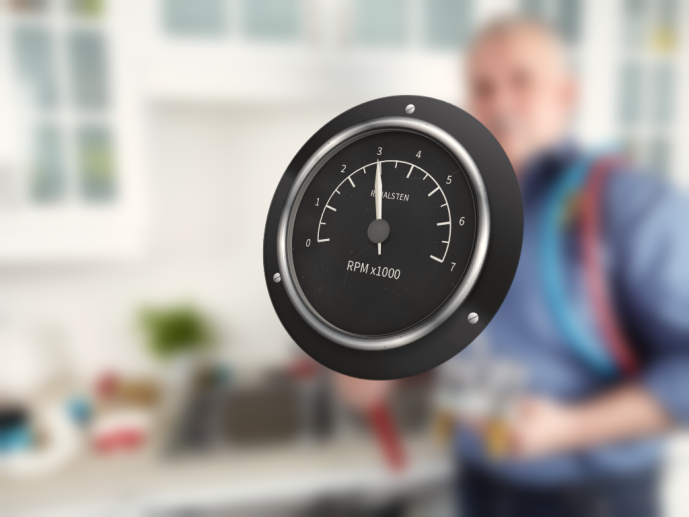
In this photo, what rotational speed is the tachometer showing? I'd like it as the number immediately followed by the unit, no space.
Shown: 3000rpm
